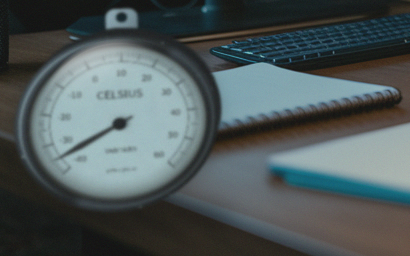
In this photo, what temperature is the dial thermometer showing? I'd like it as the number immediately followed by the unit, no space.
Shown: -35°C
